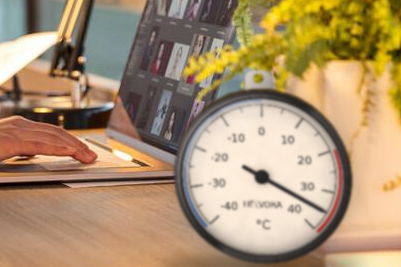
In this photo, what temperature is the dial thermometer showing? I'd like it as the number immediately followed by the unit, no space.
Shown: 35°C
